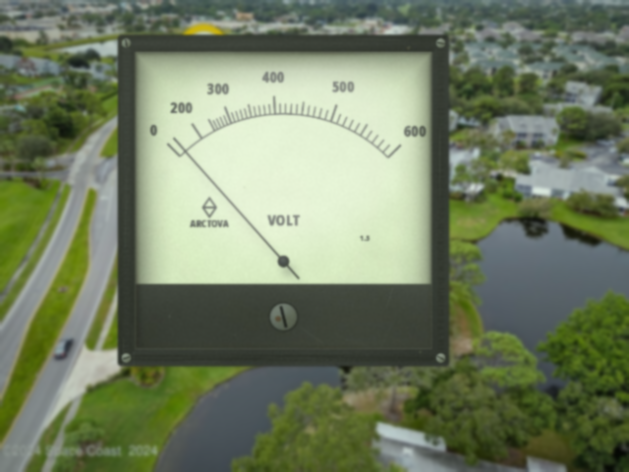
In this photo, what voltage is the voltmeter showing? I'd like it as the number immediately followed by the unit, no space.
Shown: 100V
